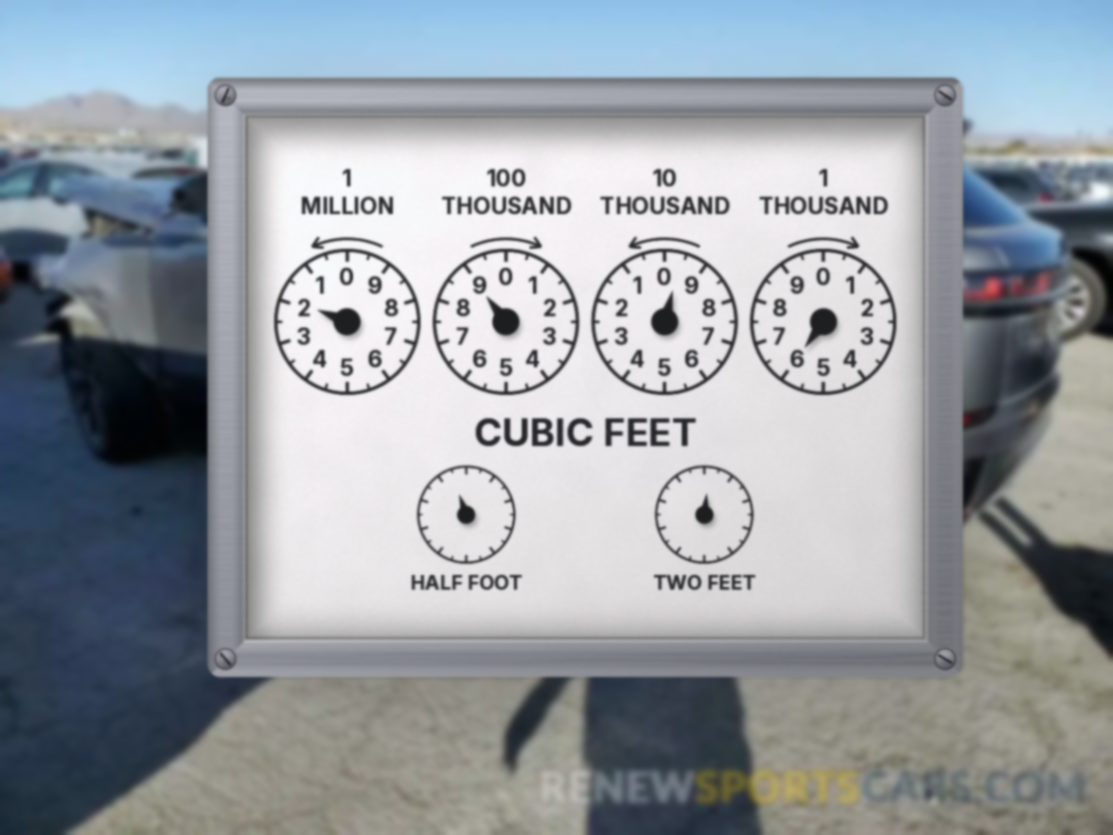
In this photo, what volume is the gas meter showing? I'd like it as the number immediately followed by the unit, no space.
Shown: 189600ft³
